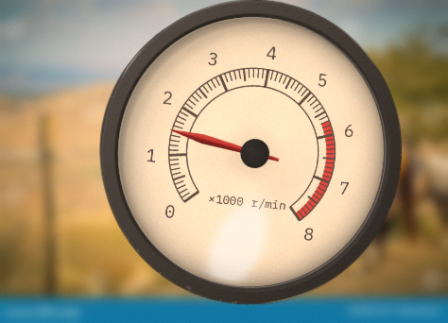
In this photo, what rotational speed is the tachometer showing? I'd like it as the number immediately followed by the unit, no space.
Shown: 1500rpm
